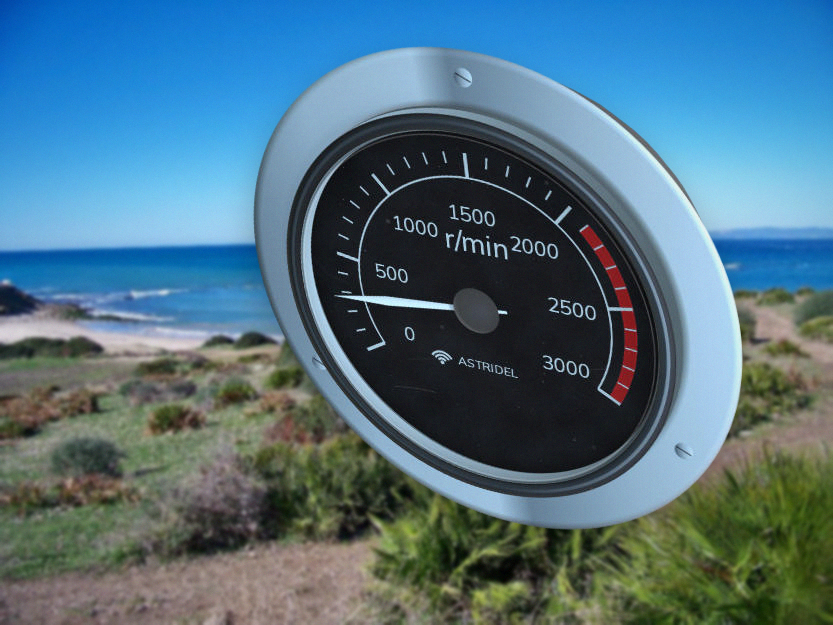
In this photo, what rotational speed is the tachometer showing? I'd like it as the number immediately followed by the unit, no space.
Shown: 300rpm
